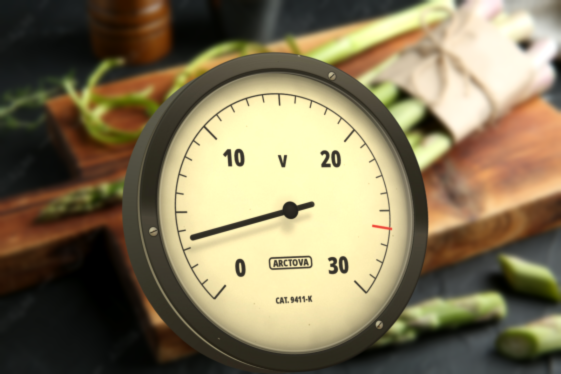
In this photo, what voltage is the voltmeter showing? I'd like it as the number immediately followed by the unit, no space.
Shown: 3.5V
